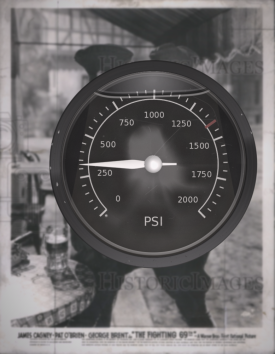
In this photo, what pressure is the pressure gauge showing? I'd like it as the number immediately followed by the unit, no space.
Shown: 325psi
